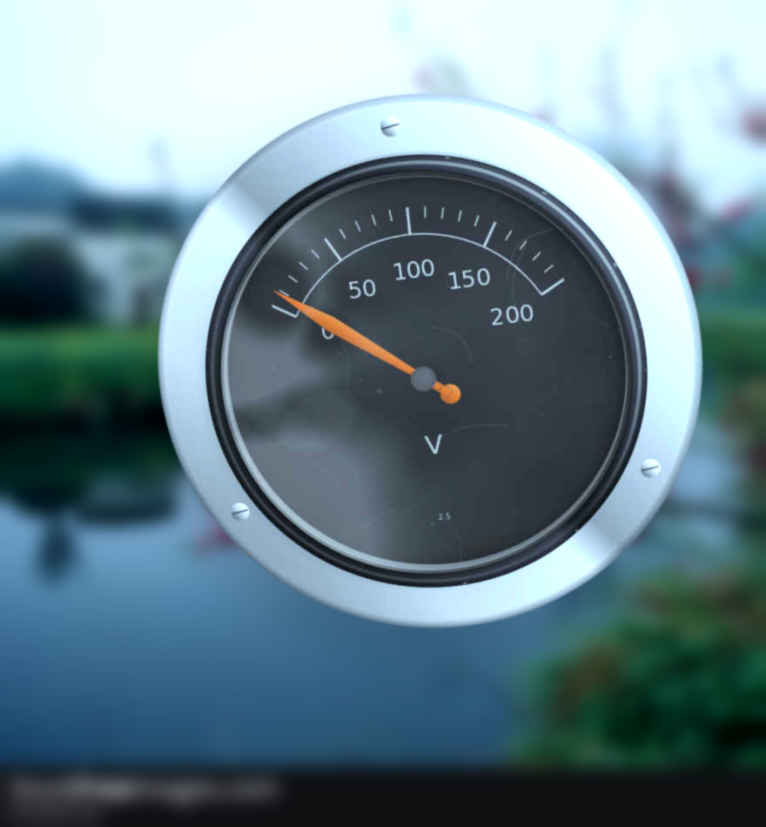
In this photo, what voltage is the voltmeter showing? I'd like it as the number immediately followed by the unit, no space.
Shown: 10V
